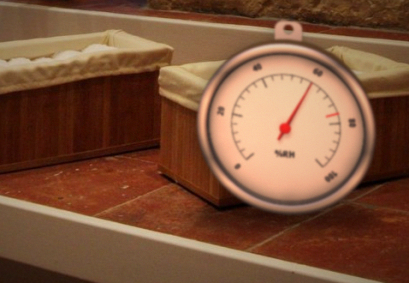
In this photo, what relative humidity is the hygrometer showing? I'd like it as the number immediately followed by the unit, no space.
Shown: 60%
